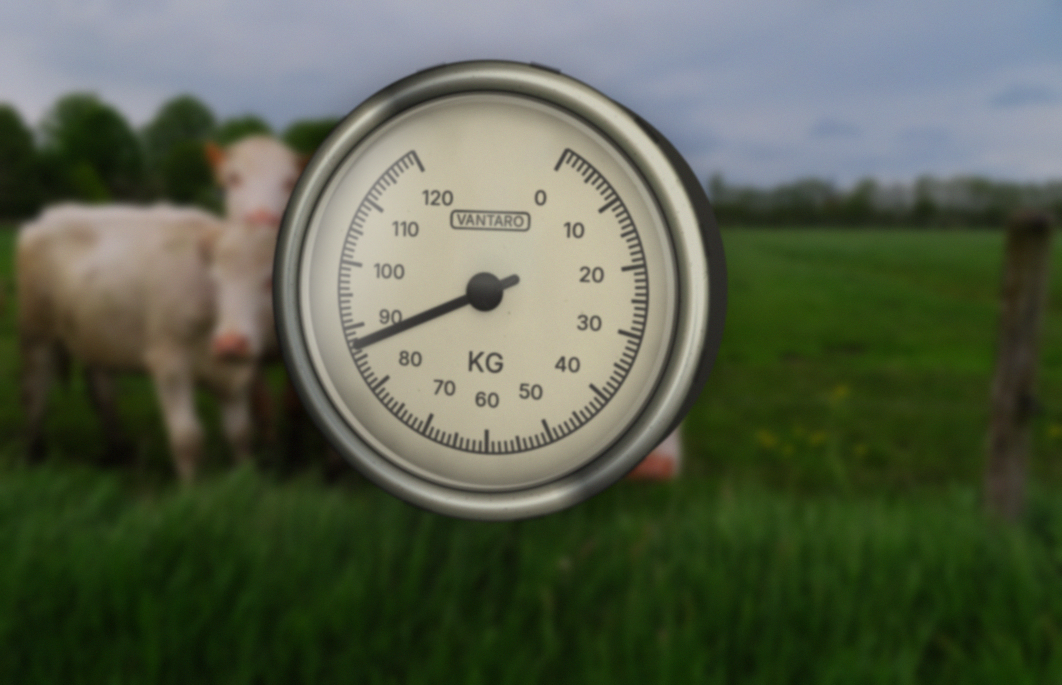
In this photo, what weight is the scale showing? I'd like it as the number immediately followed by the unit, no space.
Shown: 87kg
